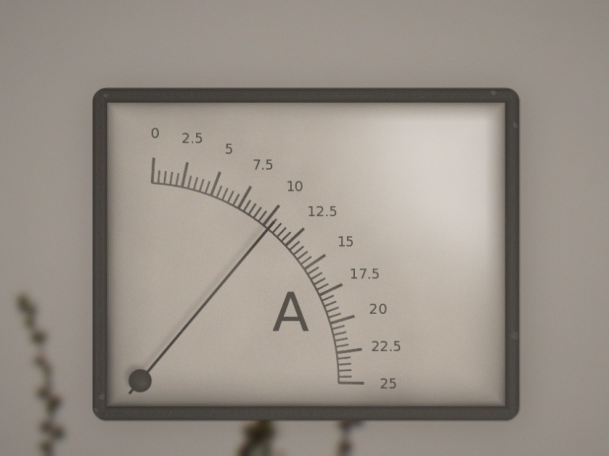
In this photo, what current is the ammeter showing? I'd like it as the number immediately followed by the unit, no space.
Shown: 10.5A
